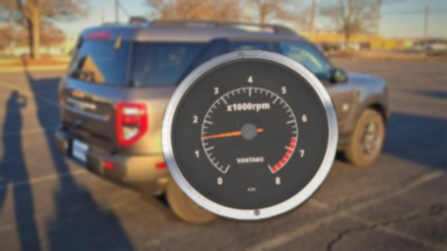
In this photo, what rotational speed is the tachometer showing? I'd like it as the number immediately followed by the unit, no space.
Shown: 1400rpm
